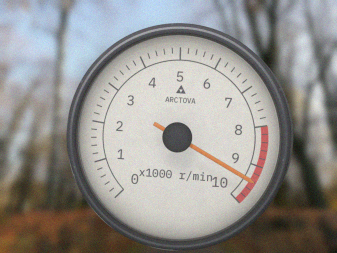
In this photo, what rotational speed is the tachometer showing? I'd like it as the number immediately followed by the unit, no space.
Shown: 9400rpm
